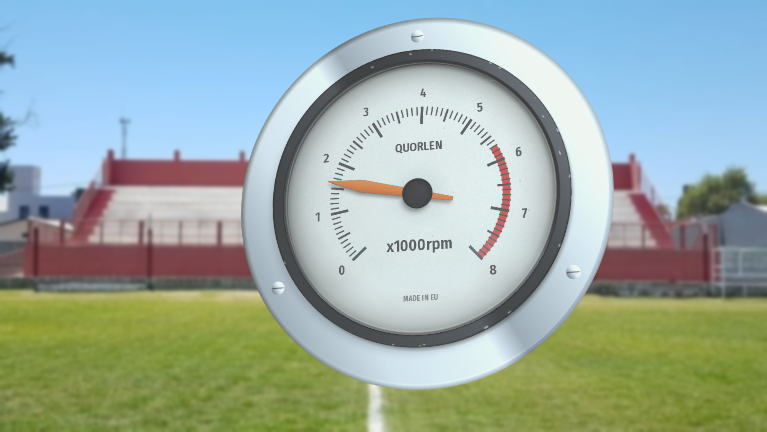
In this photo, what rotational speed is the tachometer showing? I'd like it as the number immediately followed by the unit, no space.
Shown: 1600rpm
